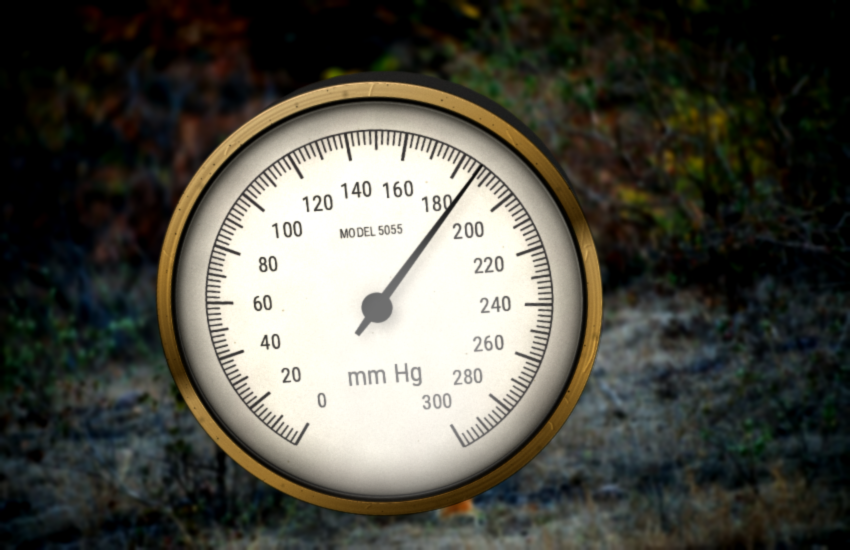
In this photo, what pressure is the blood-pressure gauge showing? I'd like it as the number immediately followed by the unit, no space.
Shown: 186mmHg
